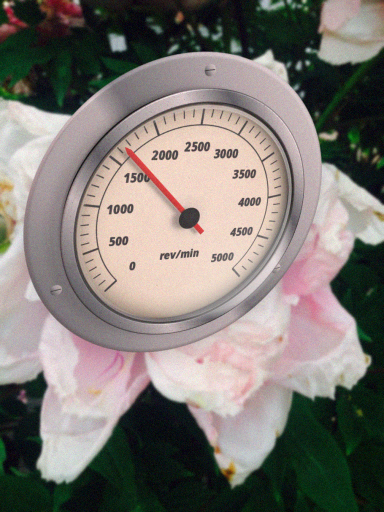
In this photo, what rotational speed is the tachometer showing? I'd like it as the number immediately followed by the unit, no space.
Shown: 1650rpm
